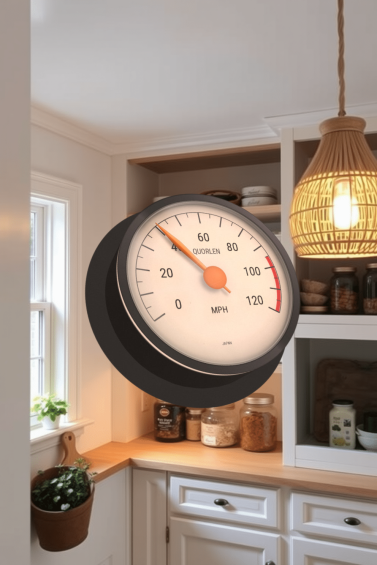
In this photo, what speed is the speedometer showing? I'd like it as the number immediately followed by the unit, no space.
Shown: 40mph
